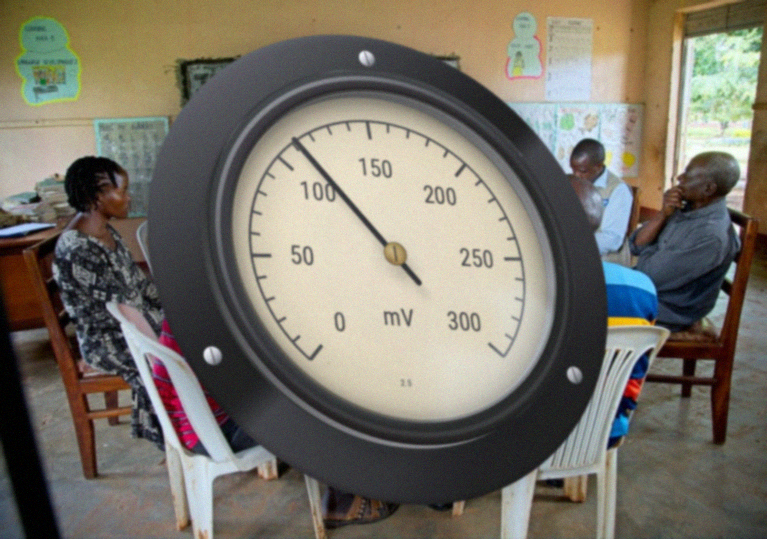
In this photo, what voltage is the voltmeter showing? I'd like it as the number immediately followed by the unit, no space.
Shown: 110mV
